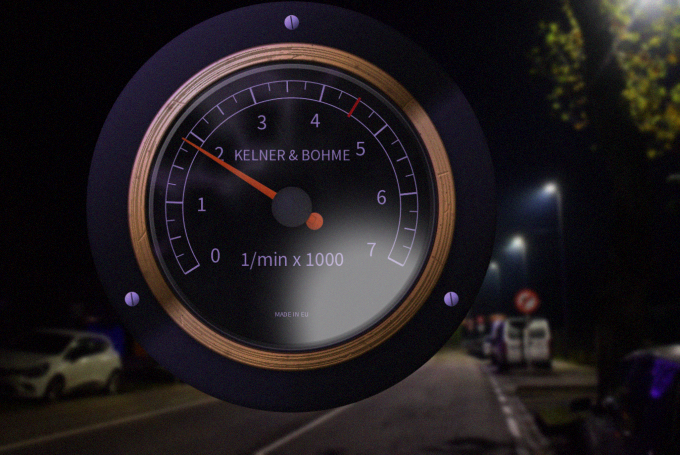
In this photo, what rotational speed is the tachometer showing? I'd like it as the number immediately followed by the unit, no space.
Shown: 1875rpm
